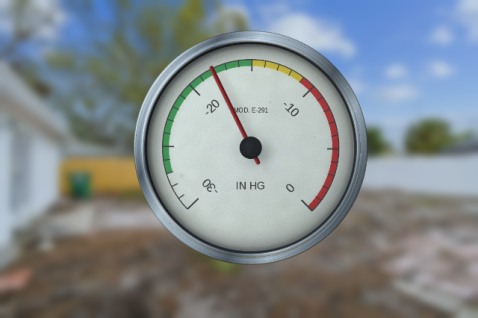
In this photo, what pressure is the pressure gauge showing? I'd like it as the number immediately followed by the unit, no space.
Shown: -18inHg
